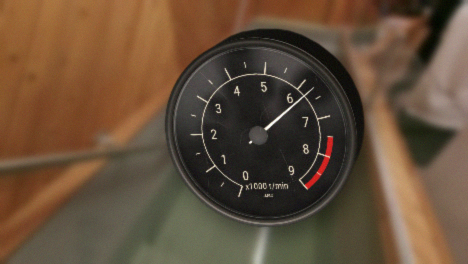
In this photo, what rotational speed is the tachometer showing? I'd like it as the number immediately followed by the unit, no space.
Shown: 6250rpm
